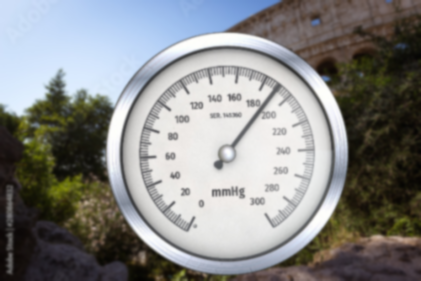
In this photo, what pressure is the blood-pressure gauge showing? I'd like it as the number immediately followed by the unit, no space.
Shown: 190mmHg
